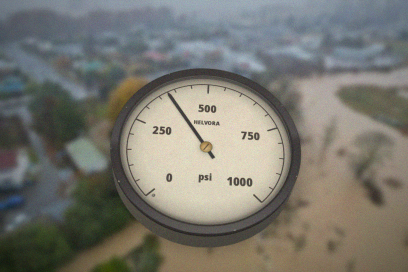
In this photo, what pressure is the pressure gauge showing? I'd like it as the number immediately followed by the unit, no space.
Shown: 375psi
